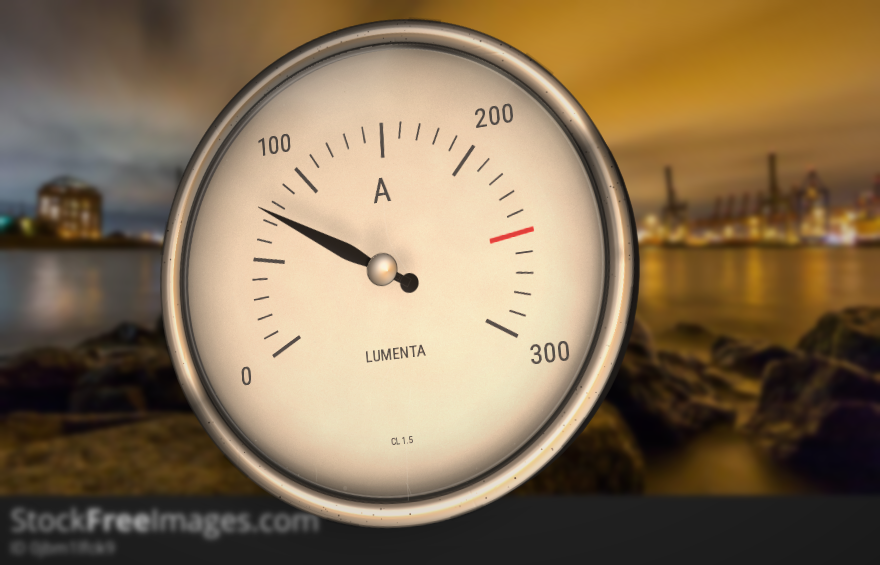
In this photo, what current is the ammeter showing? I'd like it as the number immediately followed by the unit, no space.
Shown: 75A
